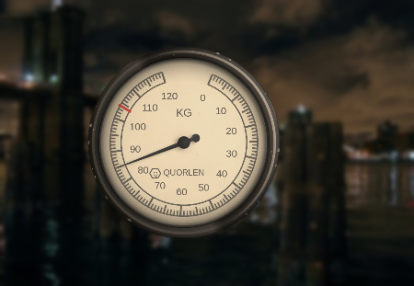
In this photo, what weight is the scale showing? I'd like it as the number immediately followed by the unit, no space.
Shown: 85kg
